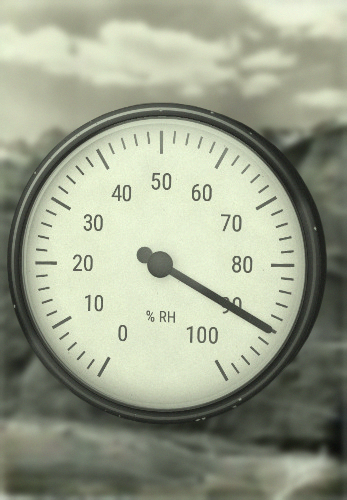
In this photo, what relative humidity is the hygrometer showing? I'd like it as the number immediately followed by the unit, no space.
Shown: 90%
